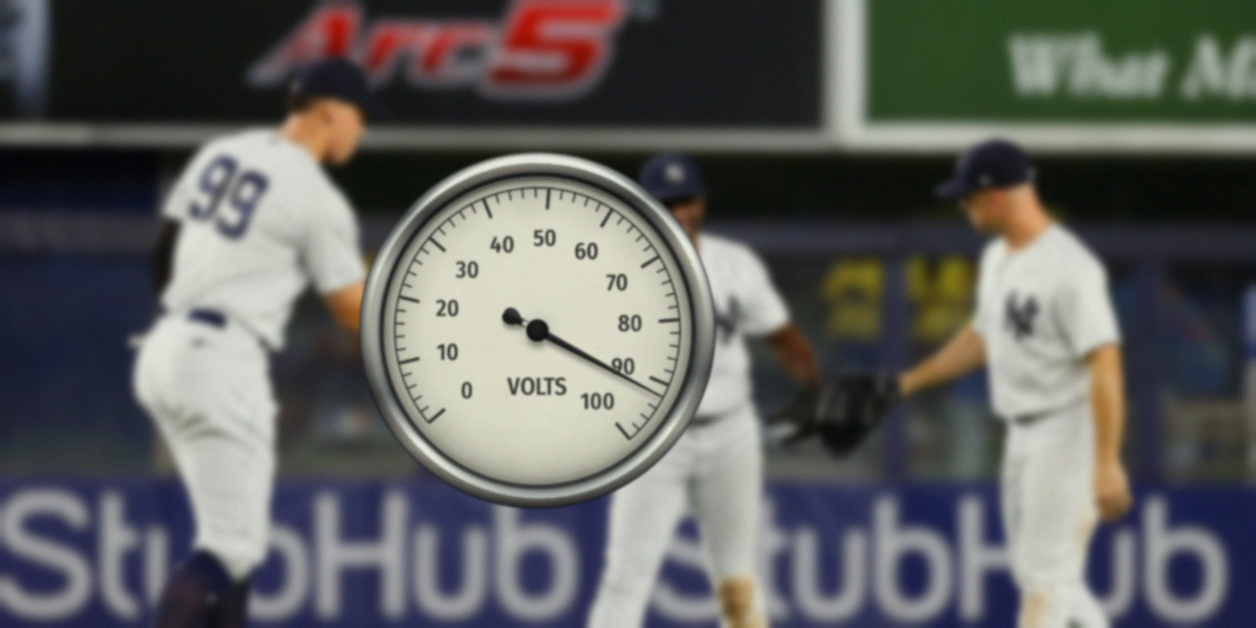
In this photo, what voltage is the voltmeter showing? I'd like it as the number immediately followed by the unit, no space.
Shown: 92V
